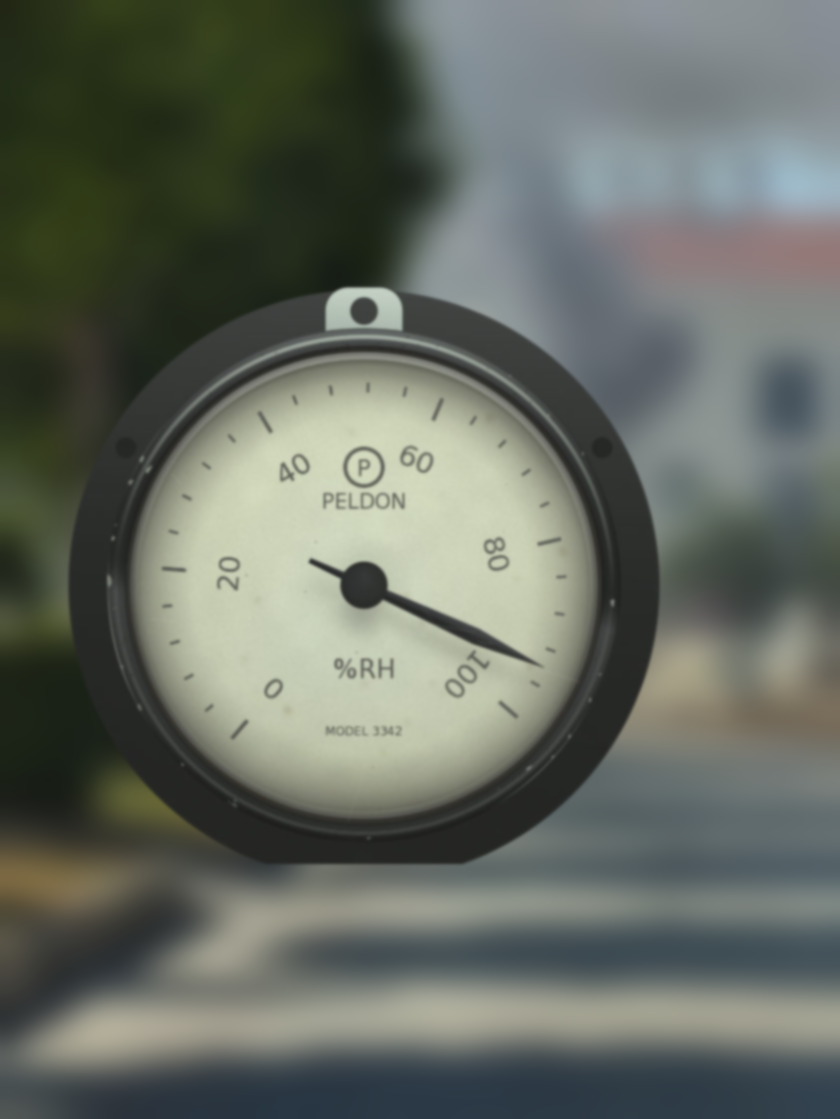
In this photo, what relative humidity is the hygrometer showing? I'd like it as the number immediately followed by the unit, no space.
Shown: 94%
